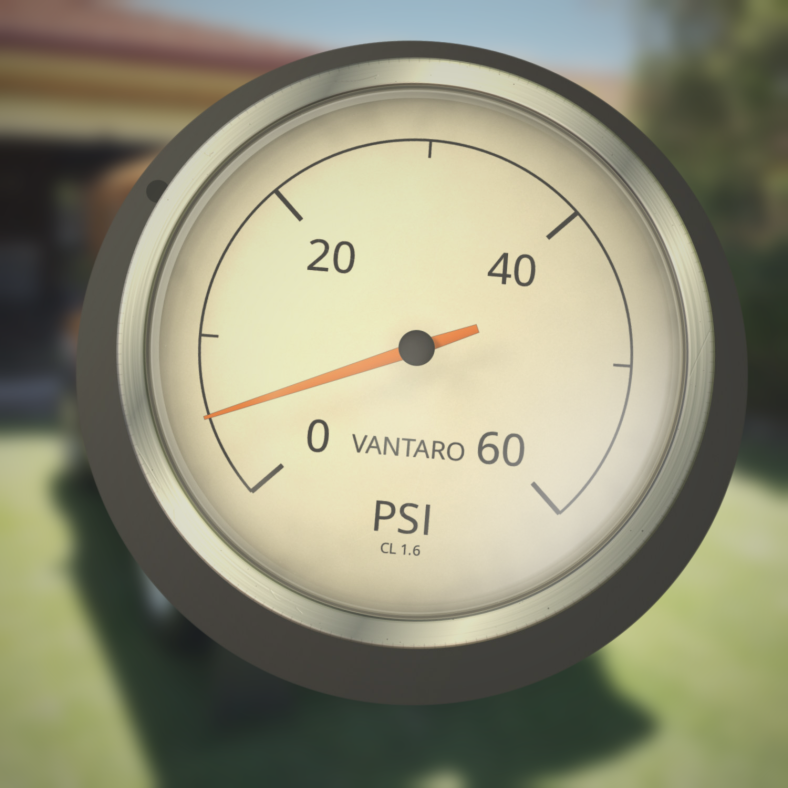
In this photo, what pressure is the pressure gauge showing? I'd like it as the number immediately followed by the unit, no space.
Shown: 5psi
